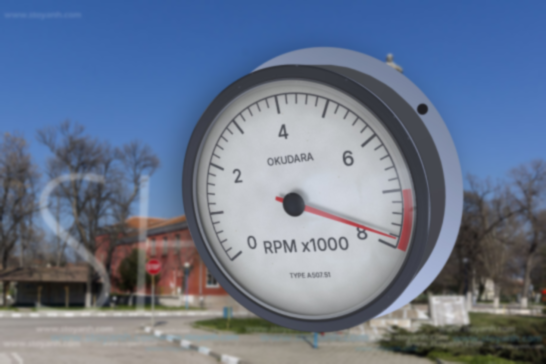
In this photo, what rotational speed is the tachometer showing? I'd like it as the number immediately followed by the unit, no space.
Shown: 7800rpm
